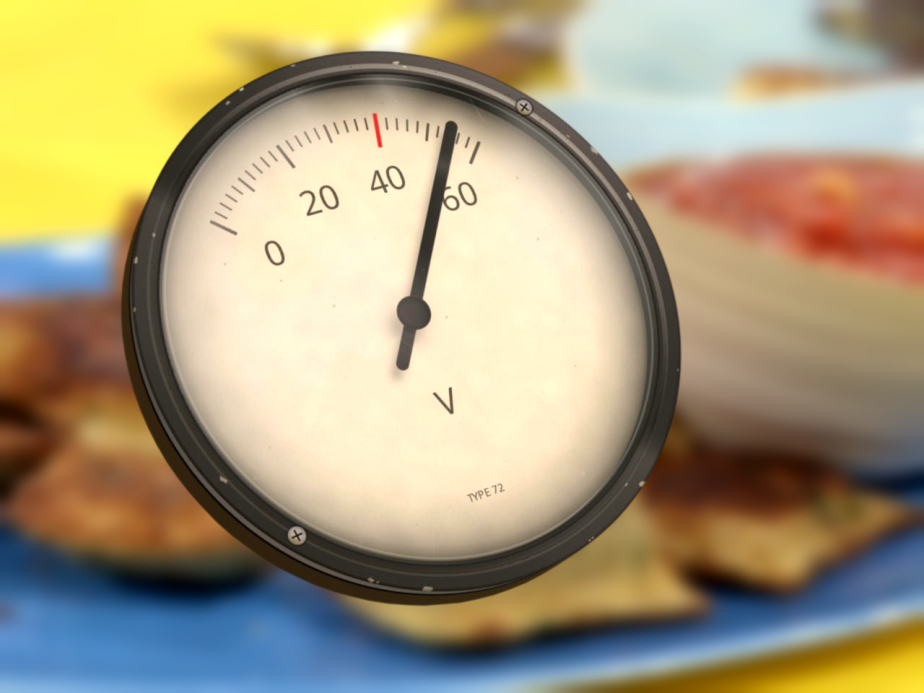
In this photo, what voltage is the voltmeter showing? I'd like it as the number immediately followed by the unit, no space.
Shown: 54V
